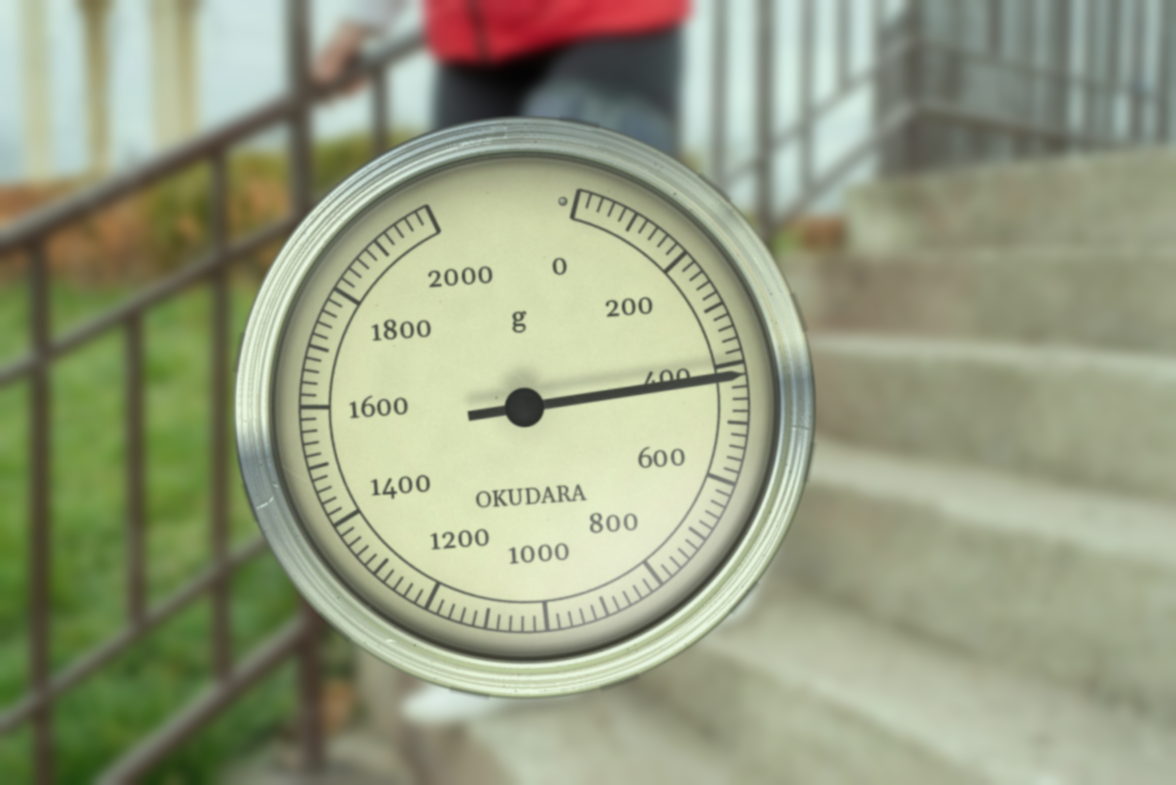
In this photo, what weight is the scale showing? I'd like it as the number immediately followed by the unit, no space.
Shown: 420g
